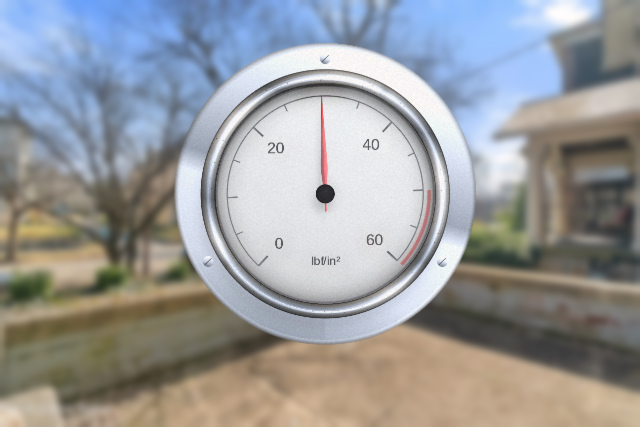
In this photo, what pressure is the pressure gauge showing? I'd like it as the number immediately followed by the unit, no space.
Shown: 30psi
